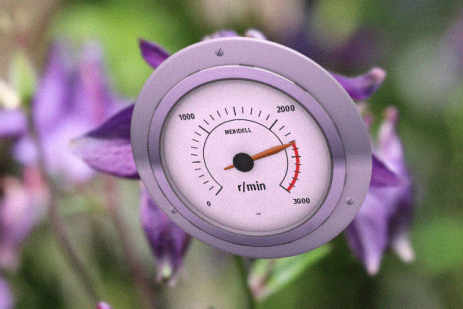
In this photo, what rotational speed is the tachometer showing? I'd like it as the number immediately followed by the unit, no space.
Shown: 2300rpm
